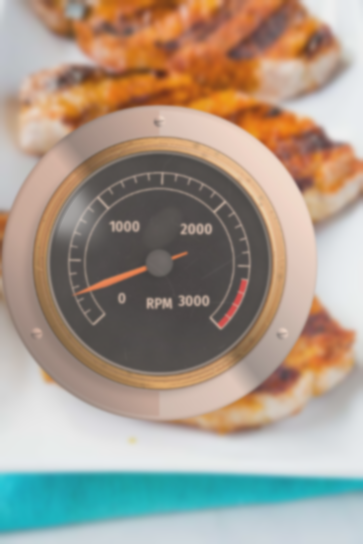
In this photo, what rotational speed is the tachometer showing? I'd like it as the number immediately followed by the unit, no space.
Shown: 250rpm
